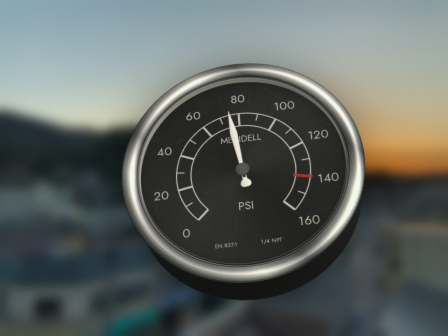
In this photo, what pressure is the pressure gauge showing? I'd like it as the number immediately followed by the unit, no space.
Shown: 75psi
